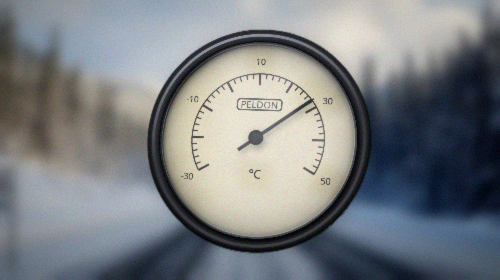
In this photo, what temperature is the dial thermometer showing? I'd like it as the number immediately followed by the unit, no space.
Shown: 28°C
